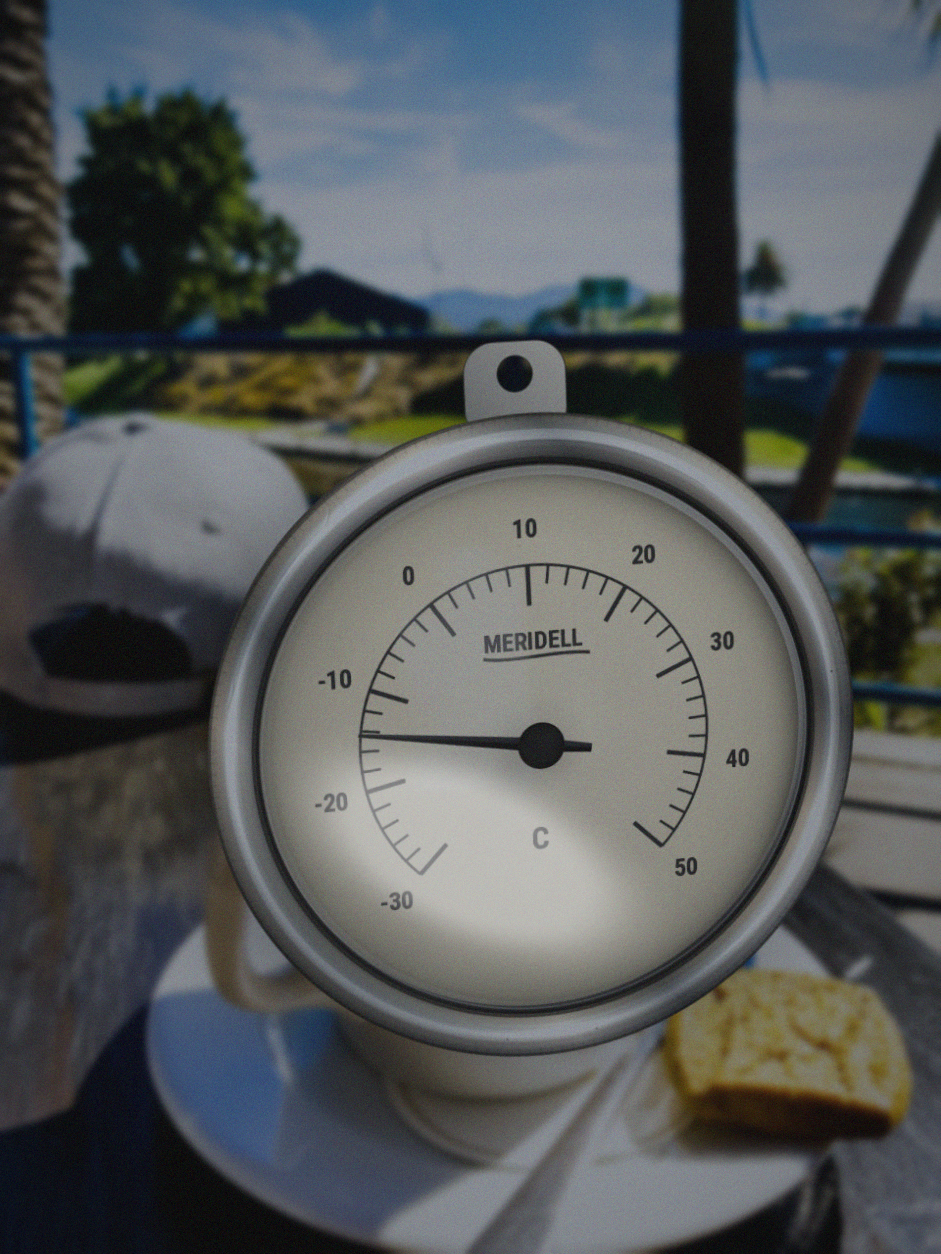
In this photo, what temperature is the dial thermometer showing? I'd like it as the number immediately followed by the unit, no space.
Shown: -14°C
